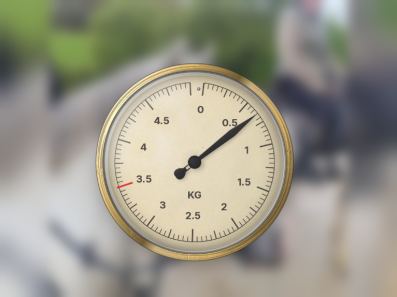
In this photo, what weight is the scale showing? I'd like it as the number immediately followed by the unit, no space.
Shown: 0.65kg
